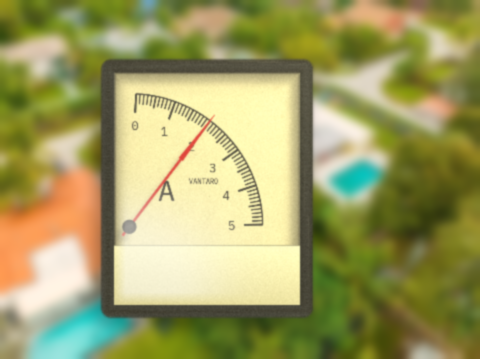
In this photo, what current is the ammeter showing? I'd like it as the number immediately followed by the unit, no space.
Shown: 2A
